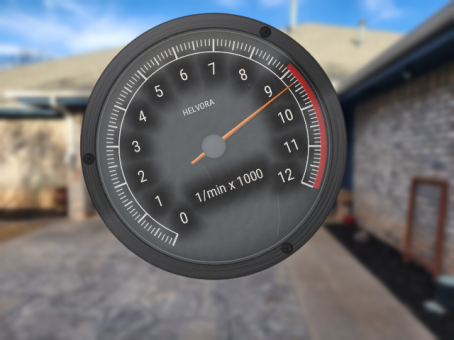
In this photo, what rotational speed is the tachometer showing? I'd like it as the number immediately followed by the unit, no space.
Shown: 9300rpm
